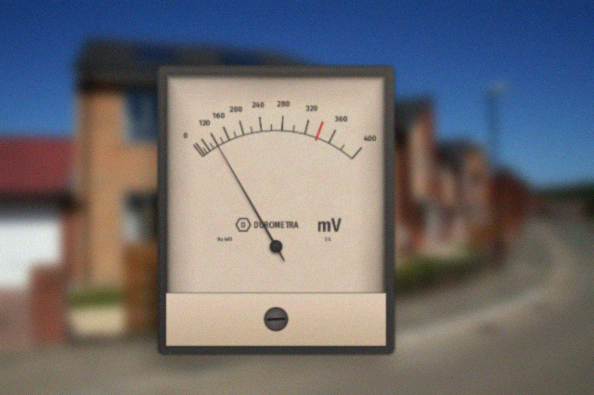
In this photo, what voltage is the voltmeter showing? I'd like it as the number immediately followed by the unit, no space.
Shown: 120mV
